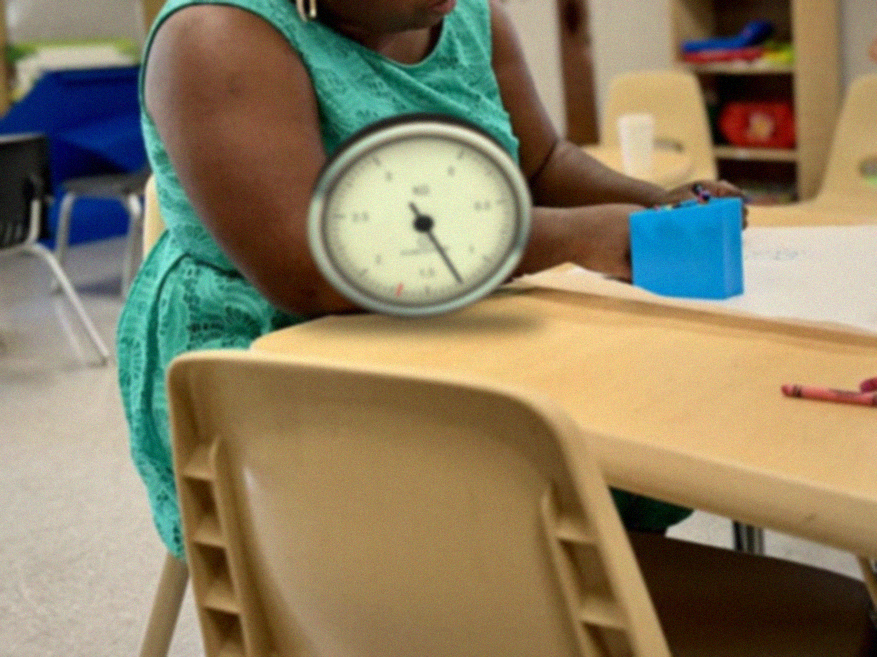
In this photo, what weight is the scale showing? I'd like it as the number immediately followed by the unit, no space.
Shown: 1.25kg
